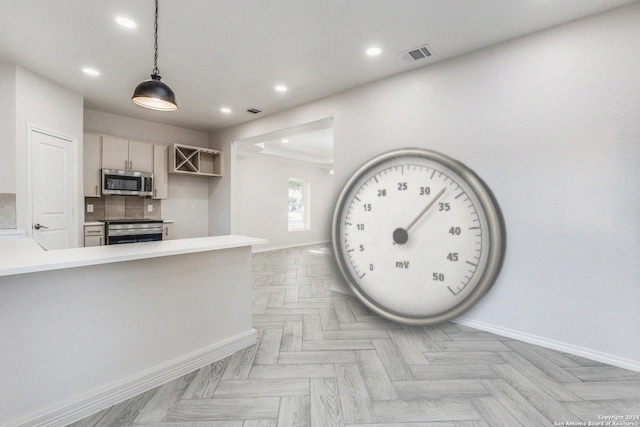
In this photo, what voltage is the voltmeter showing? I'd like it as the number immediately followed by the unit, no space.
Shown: 33mV
